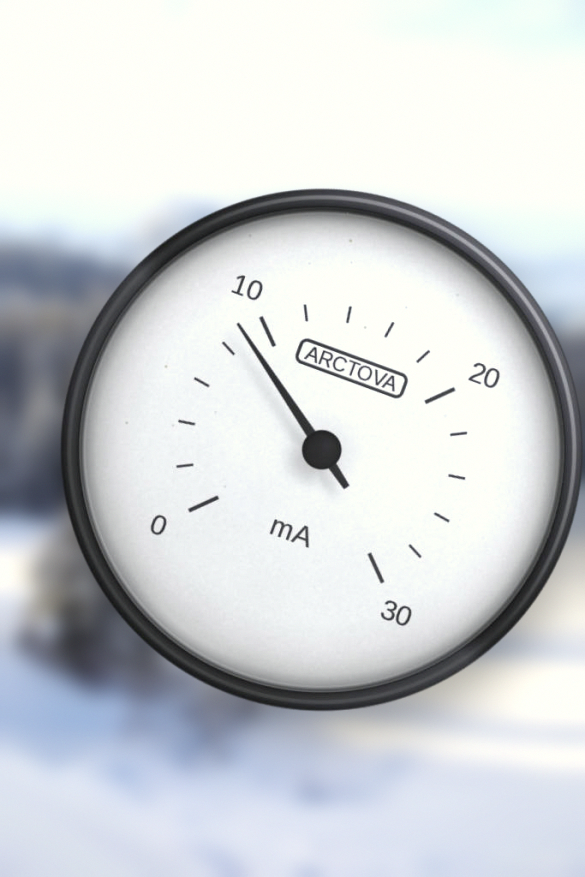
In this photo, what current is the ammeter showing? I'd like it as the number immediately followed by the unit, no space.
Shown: 9mA
